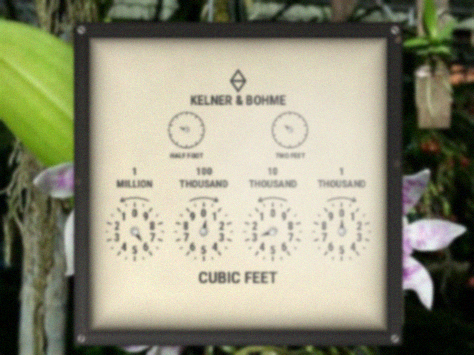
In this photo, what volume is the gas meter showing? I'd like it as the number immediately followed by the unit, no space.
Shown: 603000ft³
